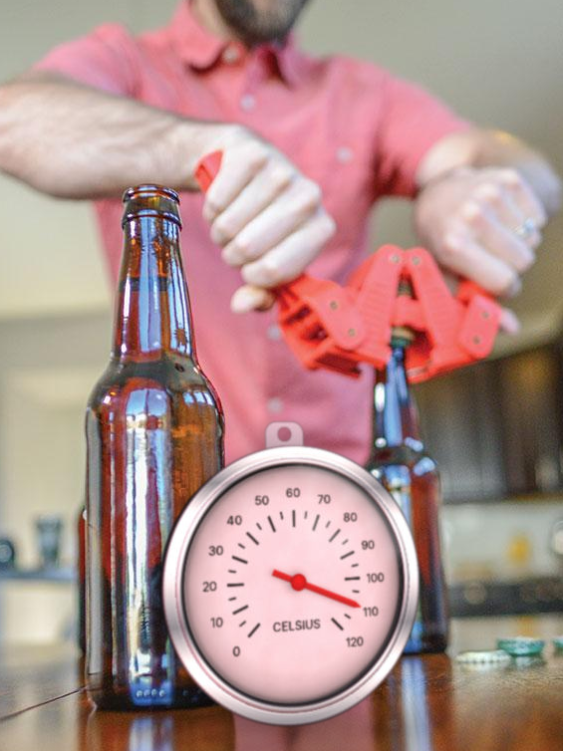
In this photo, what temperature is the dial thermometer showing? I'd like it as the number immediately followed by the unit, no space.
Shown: 110°C
